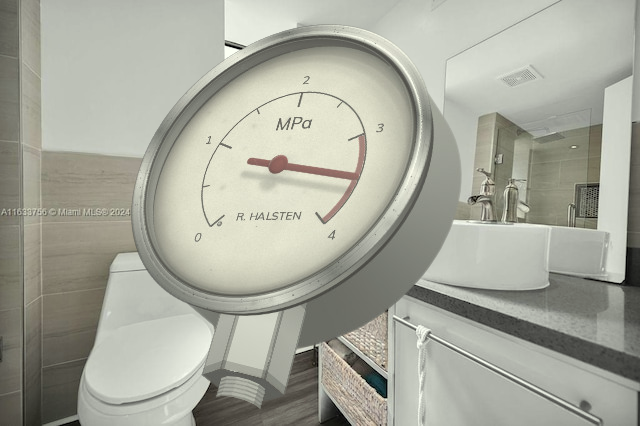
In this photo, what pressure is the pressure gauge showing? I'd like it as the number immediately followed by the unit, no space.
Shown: 3.5MPa
